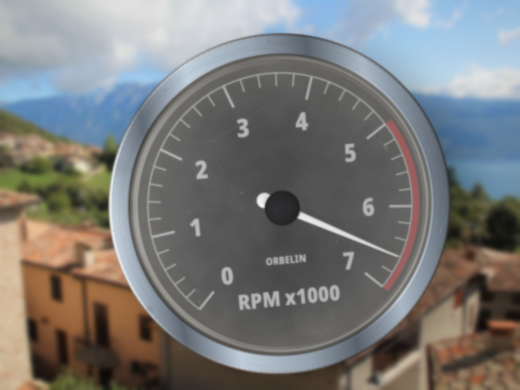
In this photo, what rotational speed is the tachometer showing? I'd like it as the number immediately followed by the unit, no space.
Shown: 6600rpm
